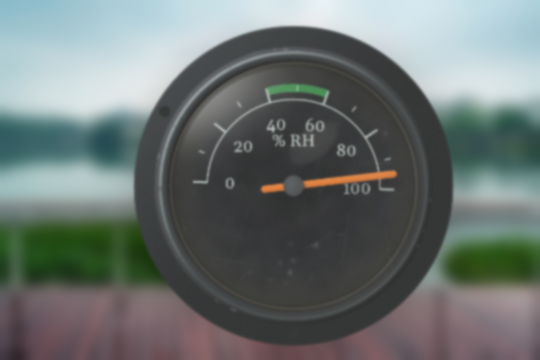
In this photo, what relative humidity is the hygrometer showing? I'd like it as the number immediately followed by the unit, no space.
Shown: 95%
